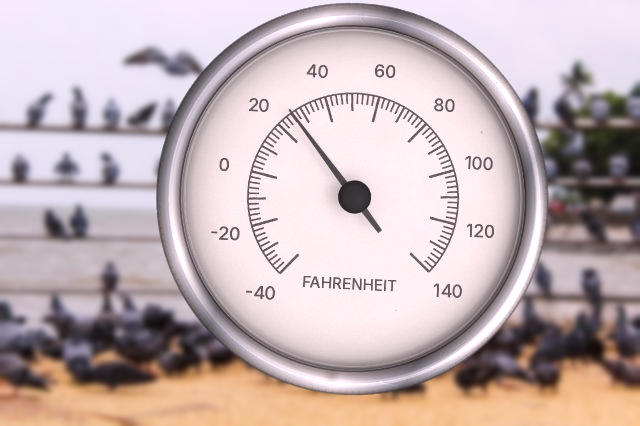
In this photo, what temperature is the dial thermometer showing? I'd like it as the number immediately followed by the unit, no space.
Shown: 26°F
